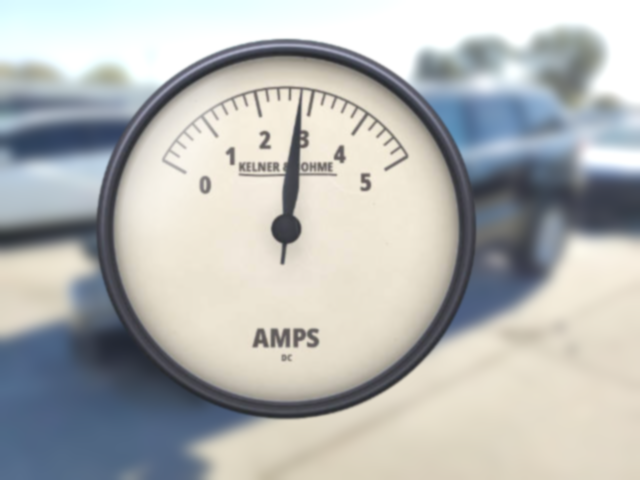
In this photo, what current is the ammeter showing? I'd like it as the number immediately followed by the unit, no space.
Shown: 2.8A
